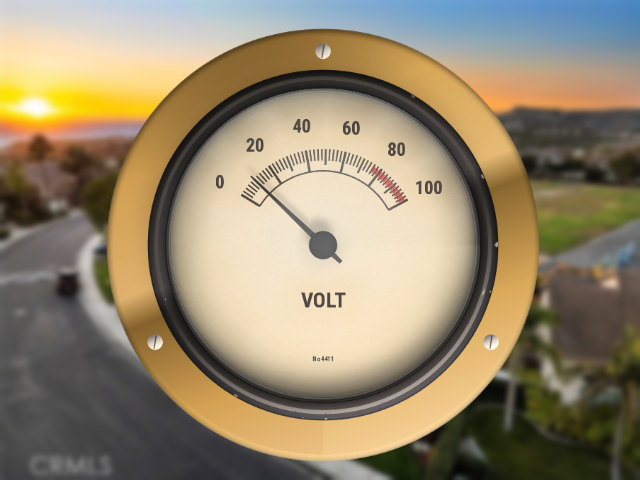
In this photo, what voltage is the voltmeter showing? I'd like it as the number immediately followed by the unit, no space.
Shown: 10V
